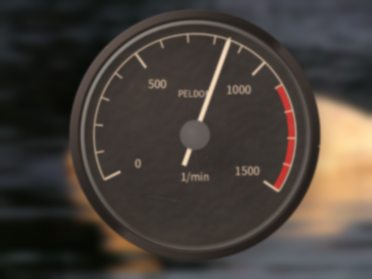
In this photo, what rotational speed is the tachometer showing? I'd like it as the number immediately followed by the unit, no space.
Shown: 850rpm
